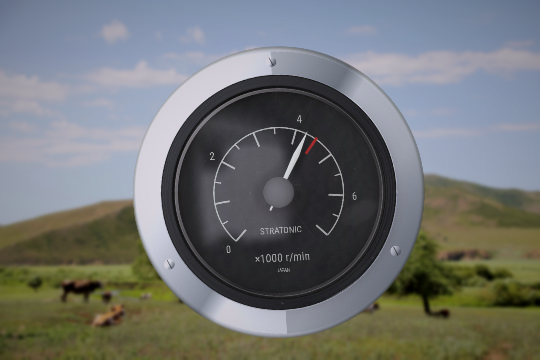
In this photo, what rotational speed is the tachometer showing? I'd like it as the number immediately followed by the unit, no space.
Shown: 4250rpm
